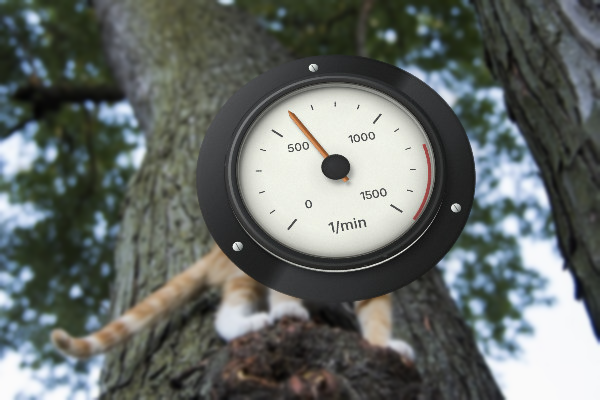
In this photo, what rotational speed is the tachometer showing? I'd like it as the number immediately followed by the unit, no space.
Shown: 600rpm
